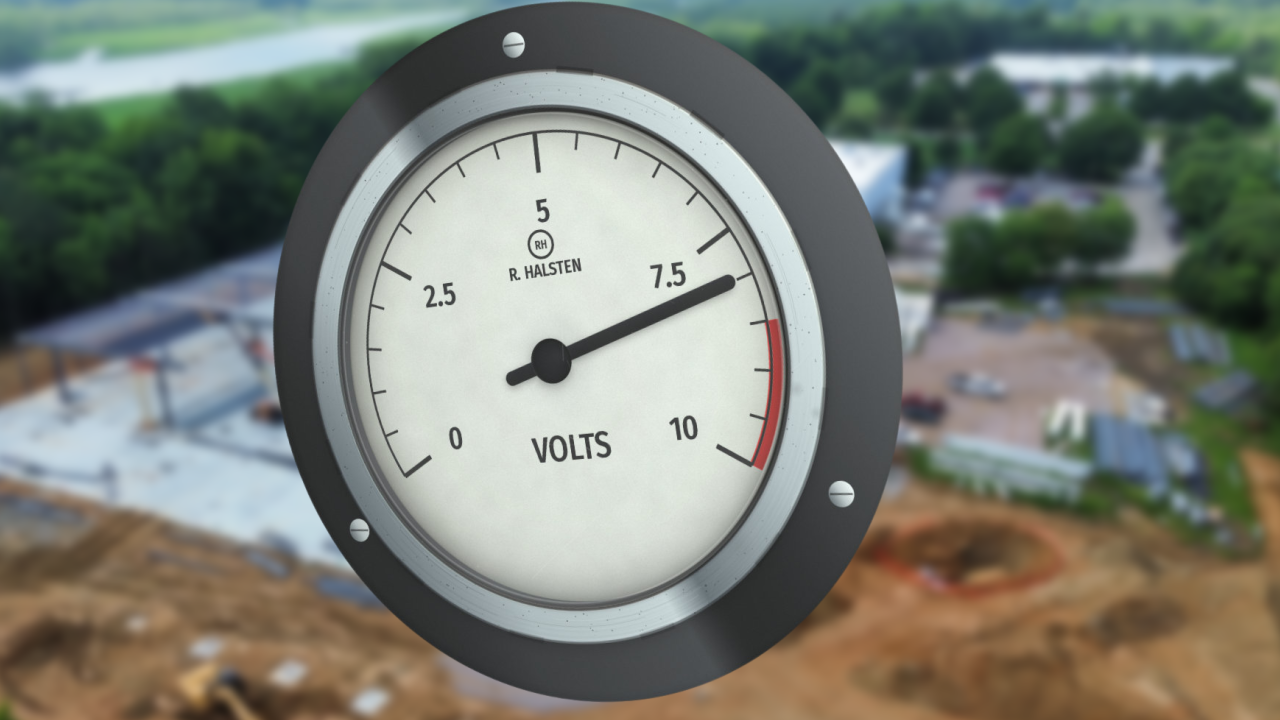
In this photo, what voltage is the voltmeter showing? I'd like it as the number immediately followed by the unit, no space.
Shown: 8V
